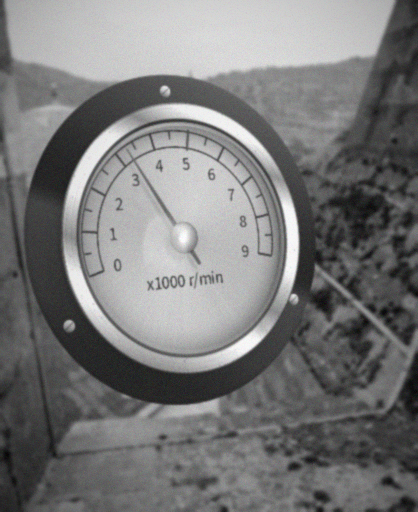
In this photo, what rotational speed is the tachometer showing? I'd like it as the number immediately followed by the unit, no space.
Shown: 3250rpm
